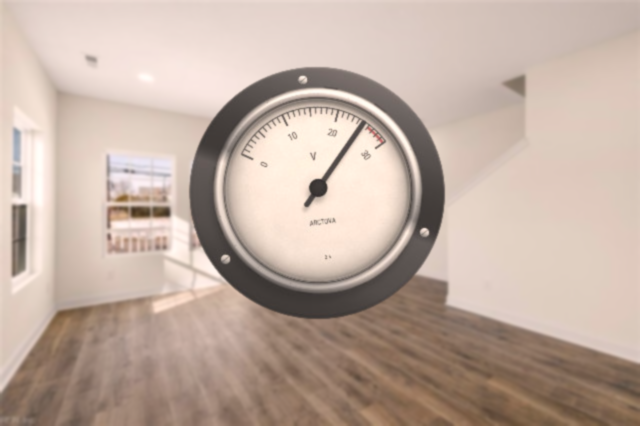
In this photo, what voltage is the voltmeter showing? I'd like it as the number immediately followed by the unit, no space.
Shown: 25V
